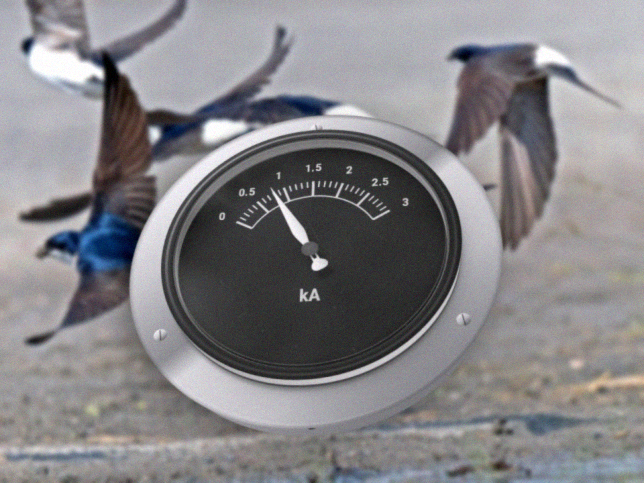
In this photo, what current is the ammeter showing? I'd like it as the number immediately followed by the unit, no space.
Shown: 0.8kA
